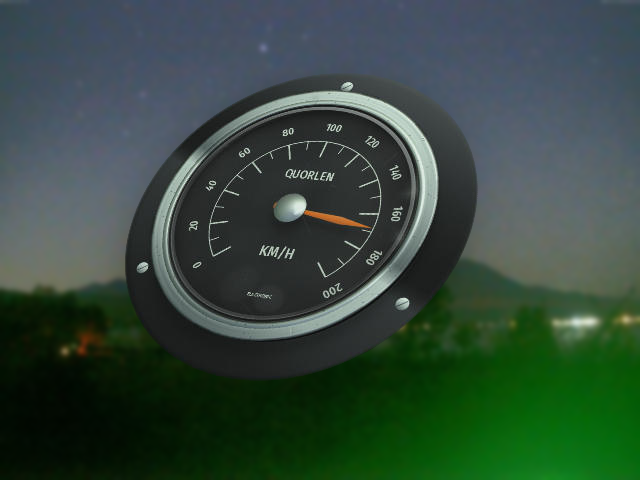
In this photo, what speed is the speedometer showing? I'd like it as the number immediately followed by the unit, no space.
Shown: 170km/h
